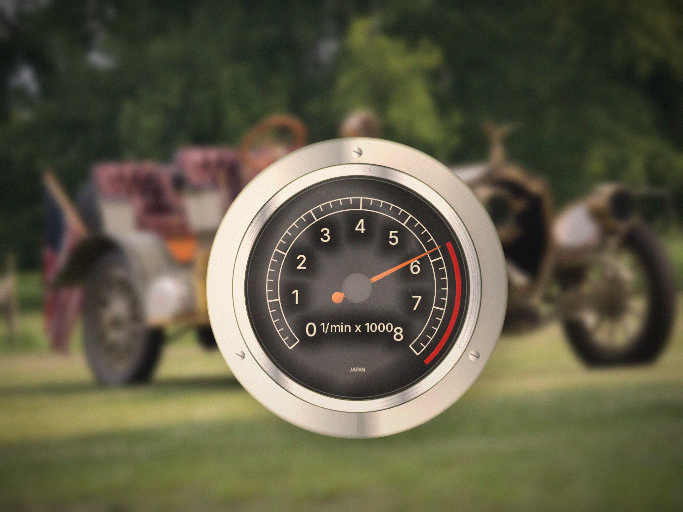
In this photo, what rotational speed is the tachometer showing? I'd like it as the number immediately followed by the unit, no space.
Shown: 5800rpm
